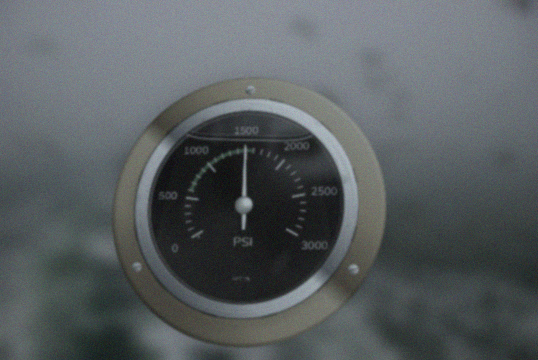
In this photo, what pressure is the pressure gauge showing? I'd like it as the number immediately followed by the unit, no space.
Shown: 1500psi
